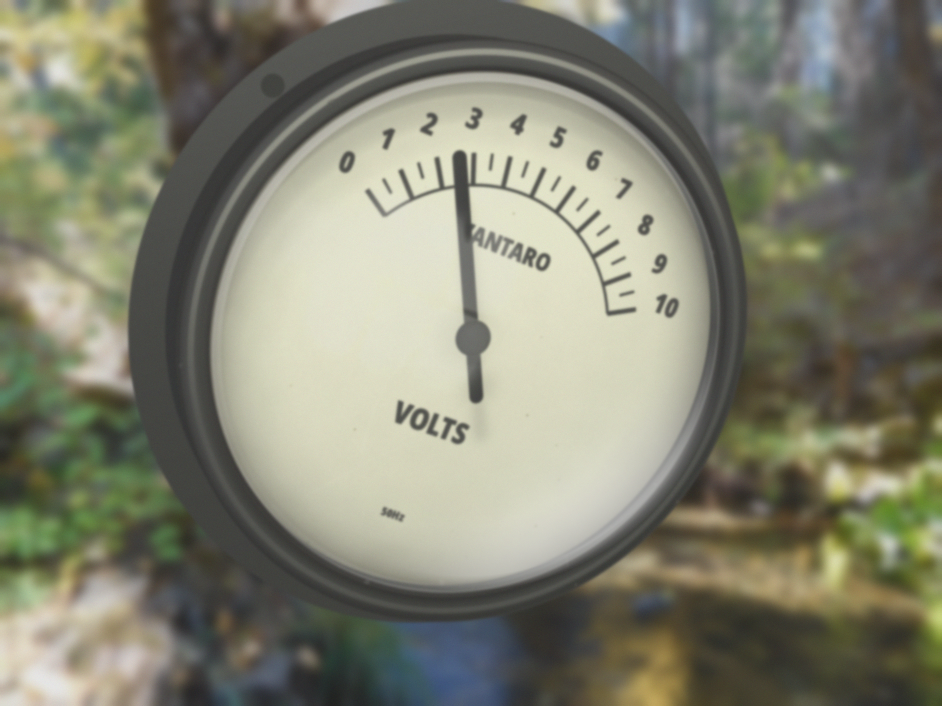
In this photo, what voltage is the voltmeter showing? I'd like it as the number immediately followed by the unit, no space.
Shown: 2.5V
